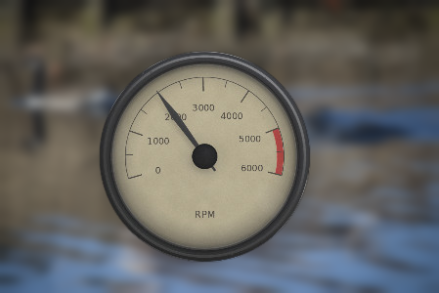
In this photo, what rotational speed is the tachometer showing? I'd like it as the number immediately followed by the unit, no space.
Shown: 2000rpm
